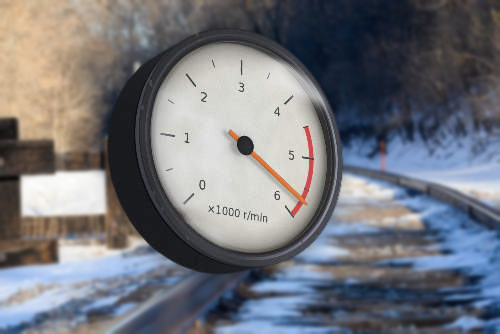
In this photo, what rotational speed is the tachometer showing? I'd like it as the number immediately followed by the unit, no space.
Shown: 5750rpm
